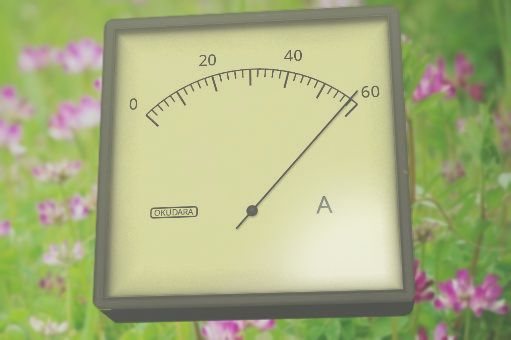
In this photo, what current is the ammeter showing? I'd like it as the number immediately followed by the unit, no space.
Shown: 58A
